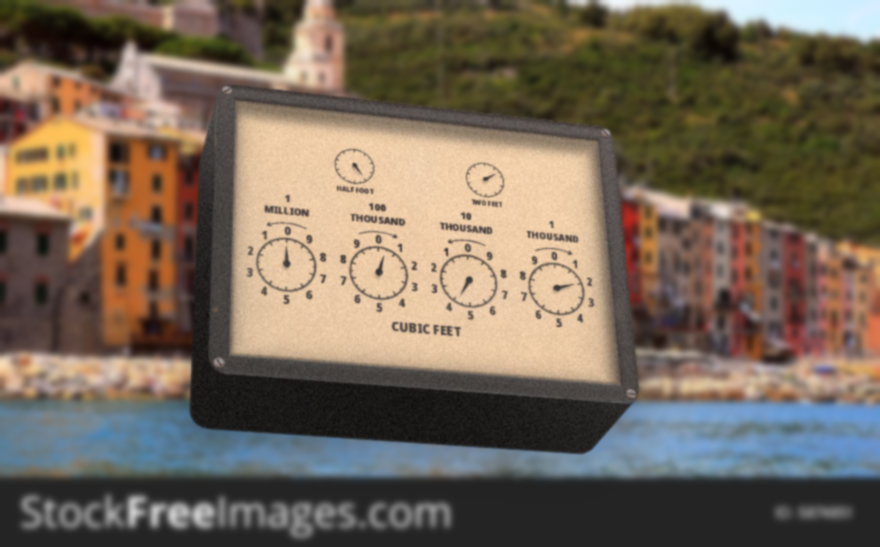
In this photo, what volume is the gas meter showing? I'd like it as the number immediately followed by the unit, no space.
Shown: 4200ft³
